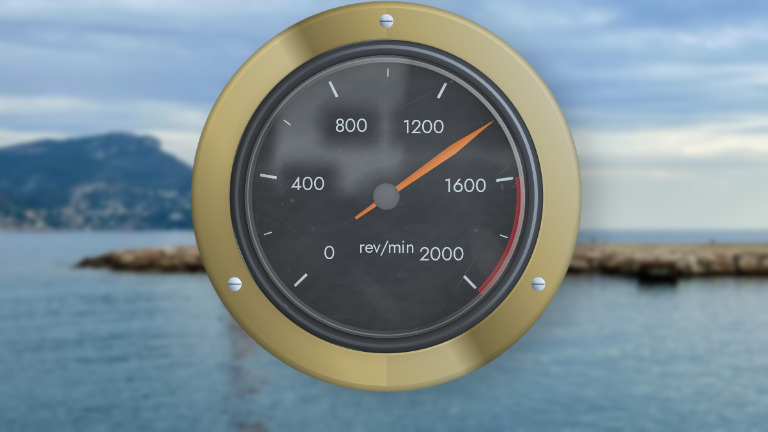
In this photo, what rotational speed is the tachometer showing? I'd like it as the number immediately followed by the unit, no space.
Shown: 1400rpm
